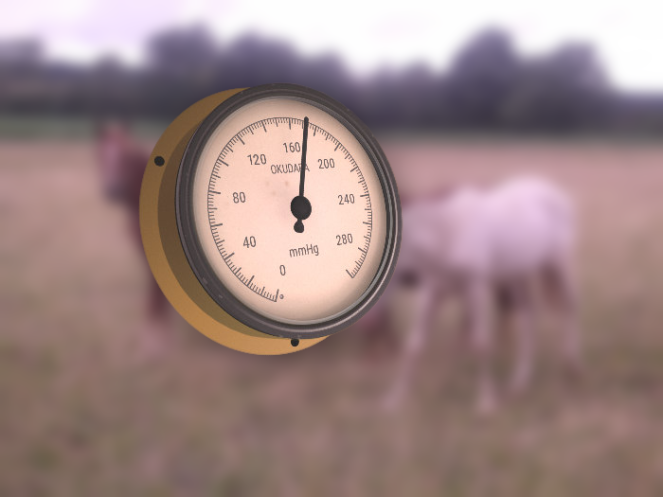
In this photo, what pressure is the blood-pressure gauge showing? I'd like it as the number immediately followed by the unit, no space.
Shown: 170mmHg
